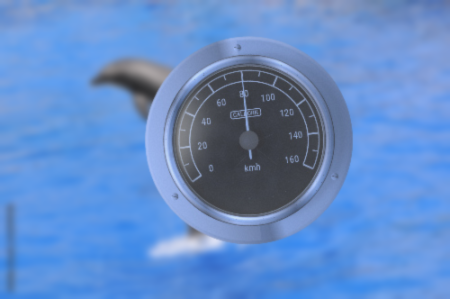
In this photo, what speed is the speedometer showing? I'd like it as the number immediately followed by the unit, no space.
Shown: 80km/h
